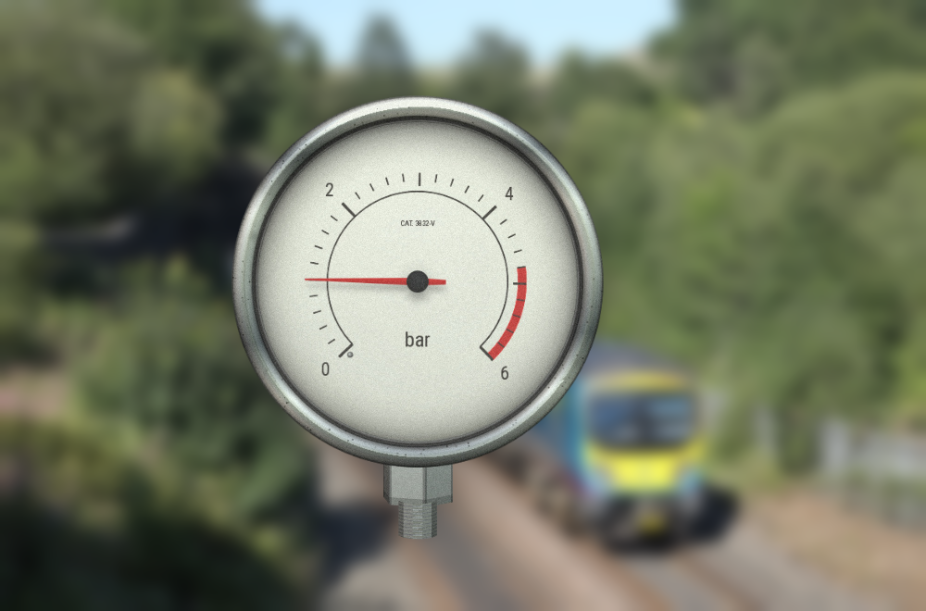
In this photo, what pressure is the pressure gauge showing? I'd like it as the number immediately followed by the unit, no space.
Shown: 1bar
